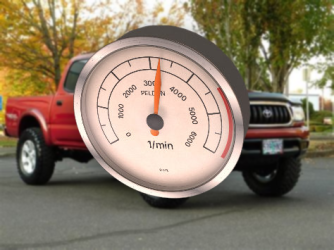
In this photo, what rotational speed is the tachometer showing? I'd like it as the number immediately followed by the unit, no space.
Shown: 3250rpm
